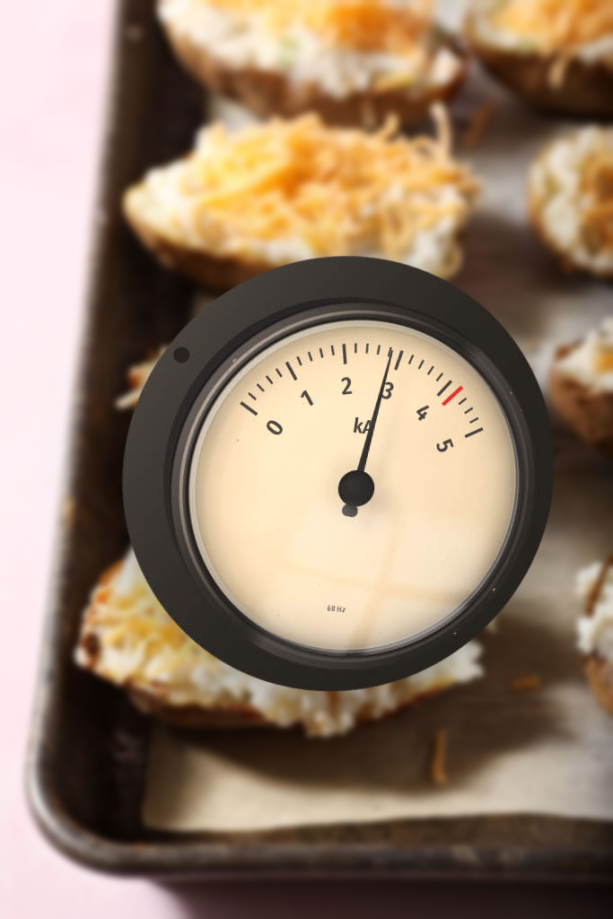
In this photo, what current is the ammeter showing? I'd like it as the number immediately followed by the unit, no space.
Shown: 2.8kA
